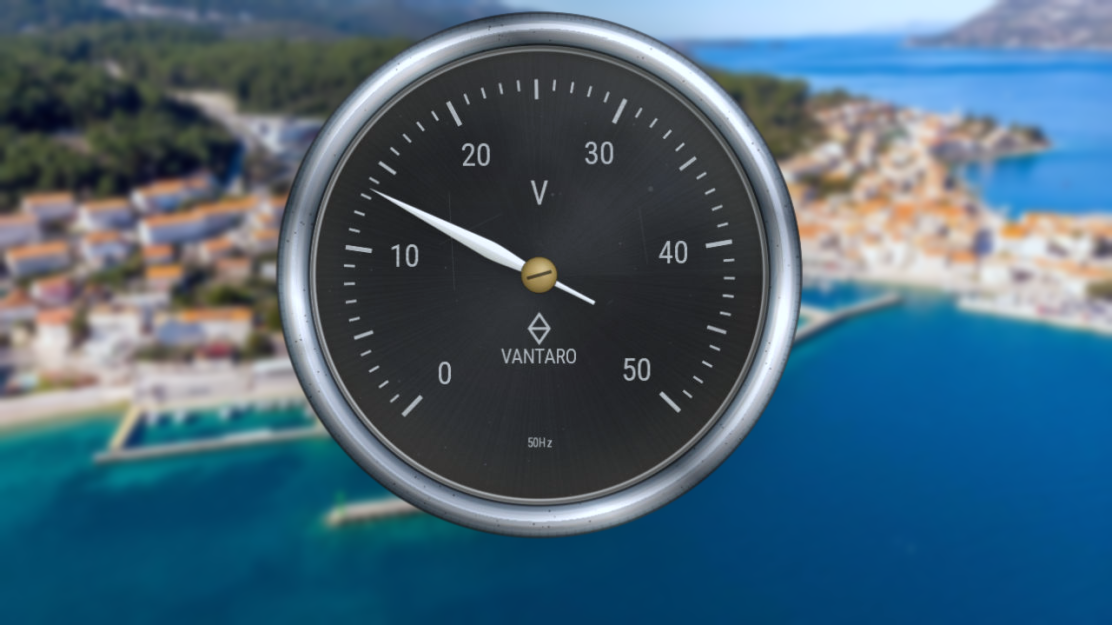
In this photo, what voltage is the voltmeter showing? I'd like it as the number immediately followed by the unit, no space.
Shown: 13.5V
